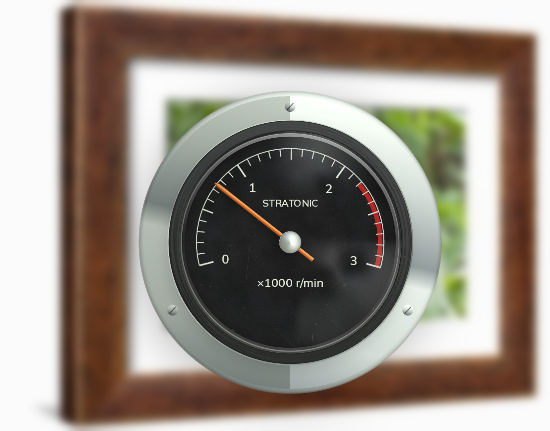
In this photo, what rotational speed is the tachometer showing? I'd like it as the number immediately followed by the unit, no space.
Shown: 750rpm
